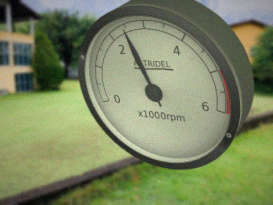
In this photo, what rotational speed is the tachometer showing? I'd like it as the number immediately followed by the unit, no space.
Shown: 2500rpm
